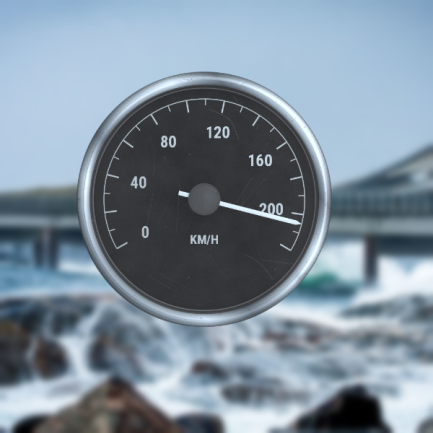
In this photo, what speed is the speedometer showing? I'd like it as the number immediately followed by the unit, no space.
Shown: 205km/h
